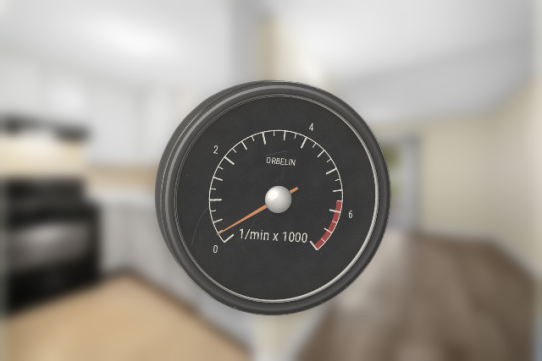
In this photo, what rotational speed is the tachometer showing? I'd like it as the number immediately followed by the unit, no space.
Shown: 250rpm
